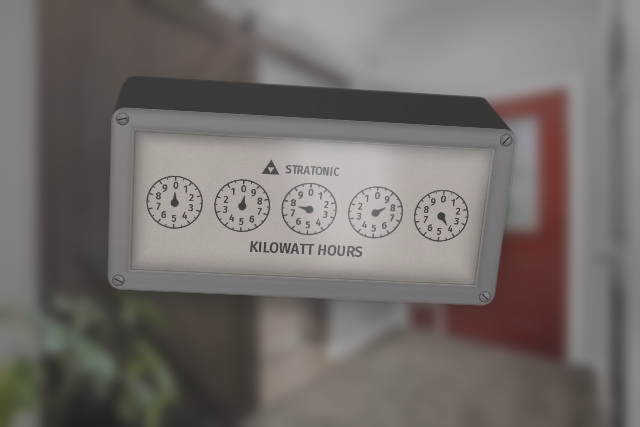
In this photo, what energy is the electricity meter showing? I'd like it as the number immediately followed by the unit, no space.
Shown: 99784kWh
